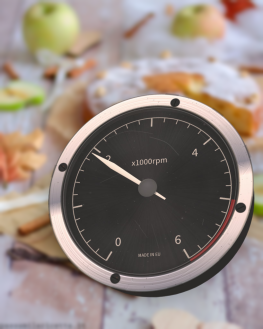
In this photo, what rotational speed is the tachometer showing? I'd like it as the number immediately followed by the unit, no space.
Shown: 1900rpm
